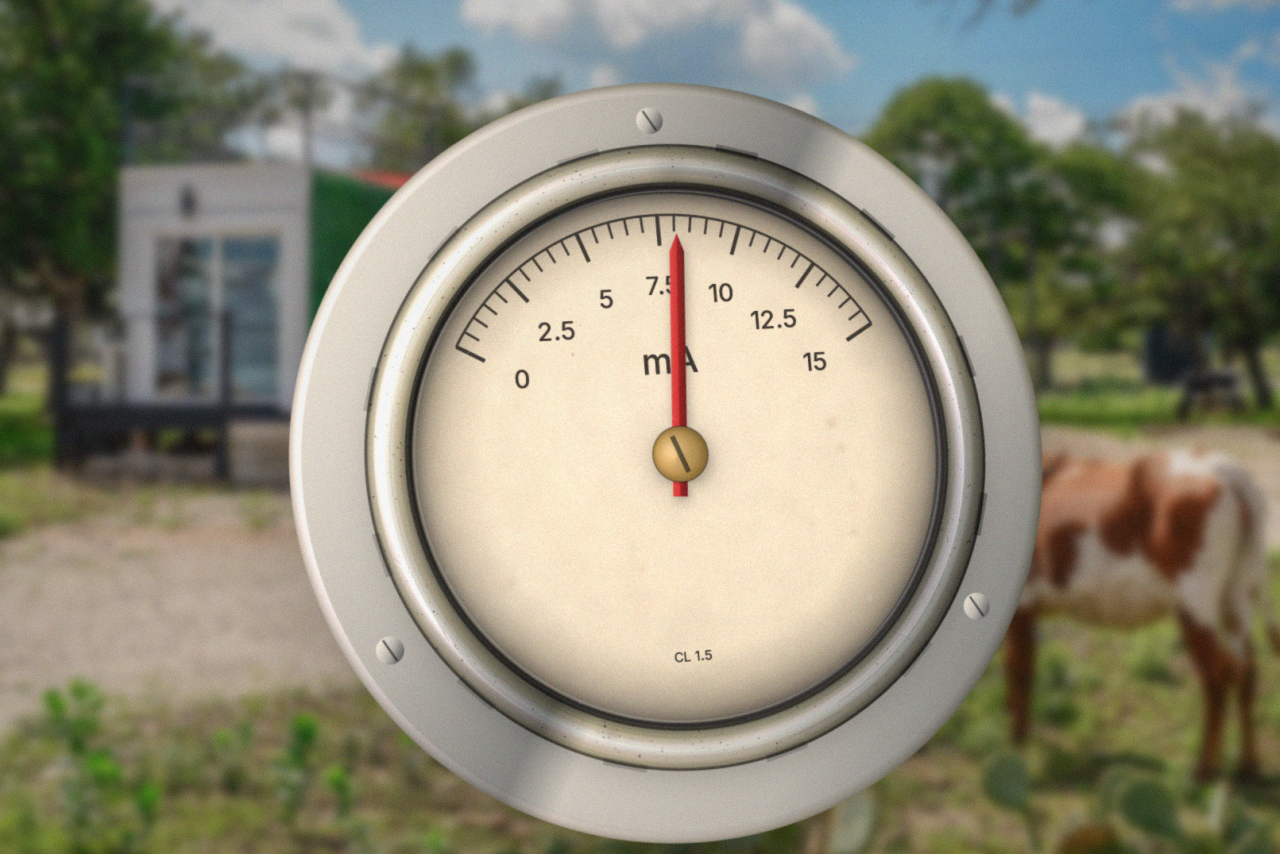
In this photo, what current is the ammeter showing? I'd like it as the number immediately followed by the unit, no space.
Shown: 8mA
